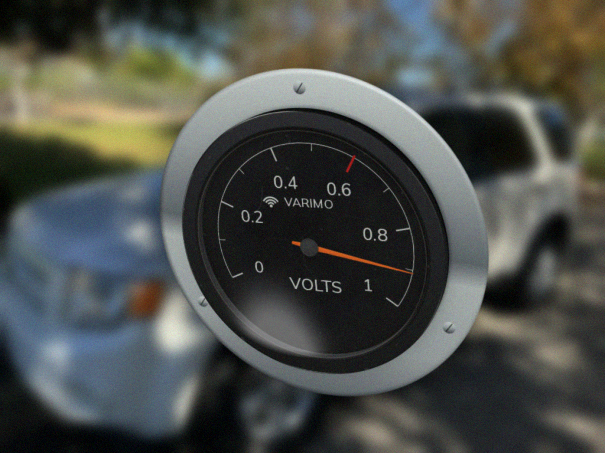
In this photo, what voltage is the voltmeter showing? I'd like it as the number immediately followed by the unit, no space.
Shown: 0.9V
